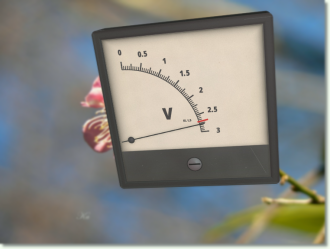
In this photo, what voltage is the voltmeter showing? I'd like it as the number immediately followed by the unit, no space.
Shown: 2.75V
